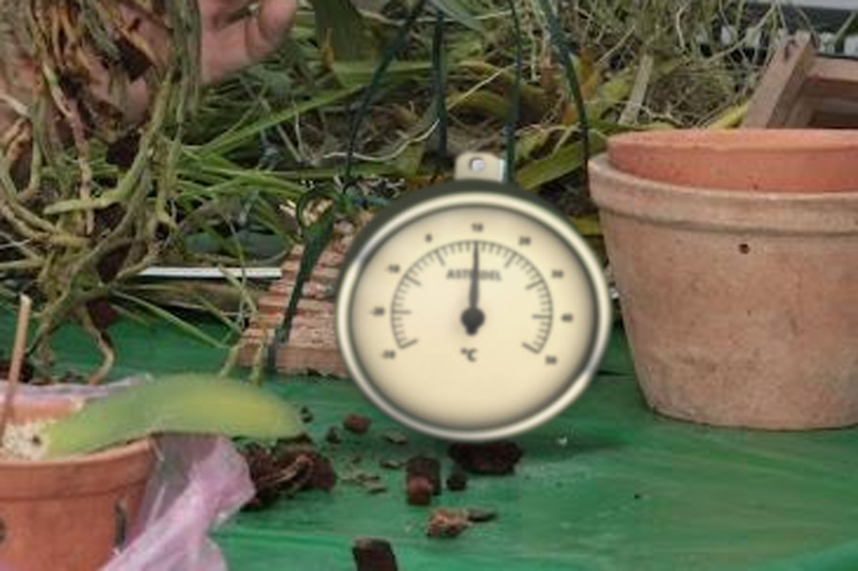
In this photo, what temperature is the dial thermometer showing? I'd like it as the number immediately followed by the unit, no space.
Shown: 10°C
